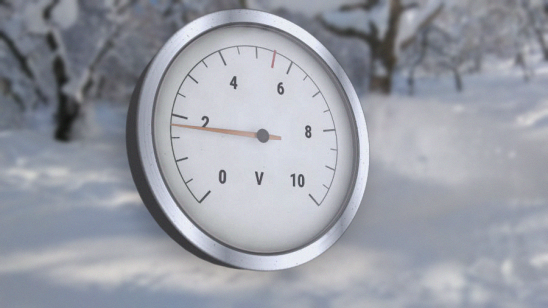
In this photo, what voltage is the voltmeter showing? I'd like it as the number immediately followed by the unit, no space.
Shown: 1.75V
